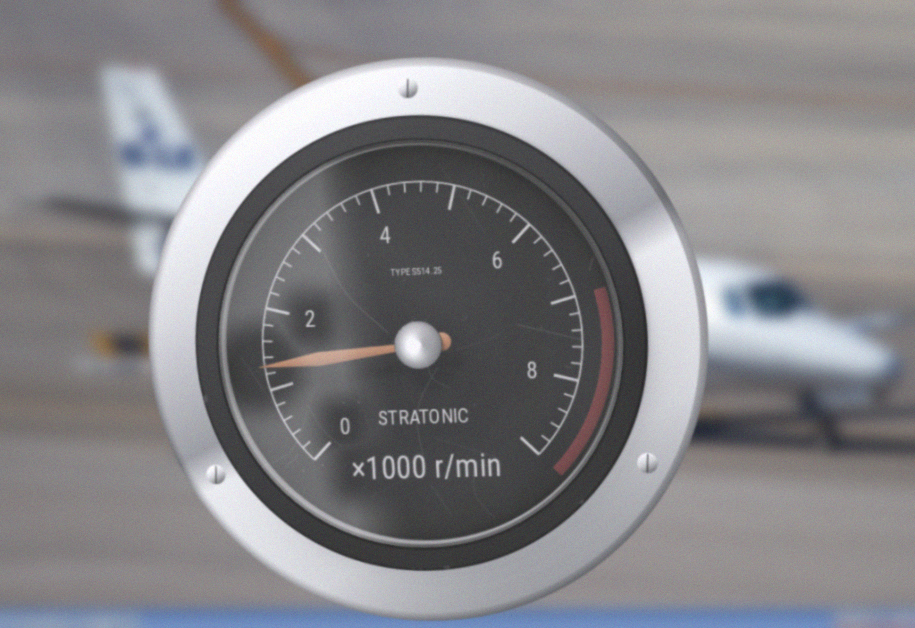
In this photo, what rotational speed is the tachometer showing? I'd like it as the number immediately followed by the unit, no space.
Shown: 1300rpm
